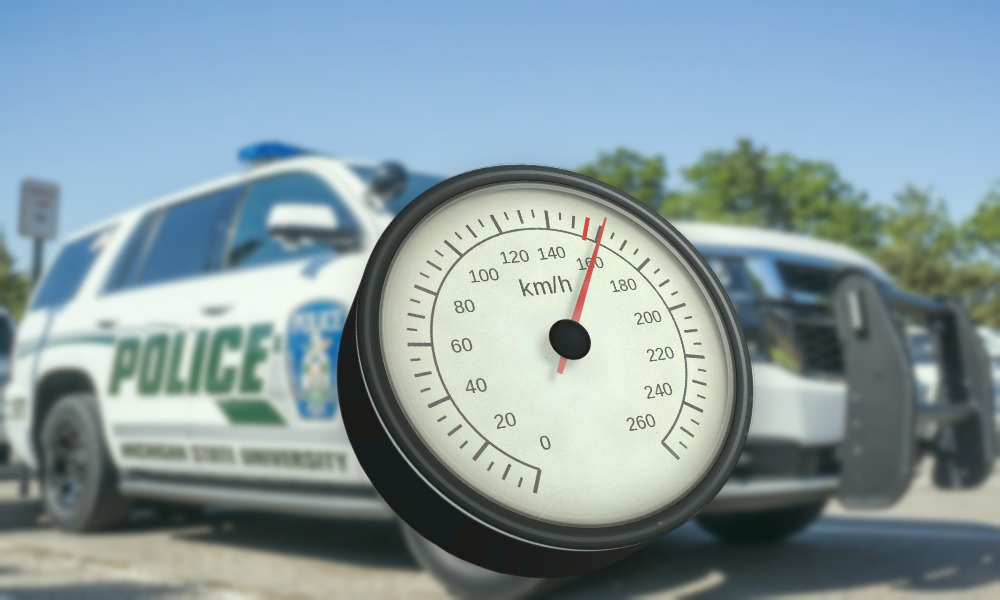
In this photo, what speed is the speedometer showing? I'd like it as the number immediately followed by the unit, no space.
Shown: 160km/h
